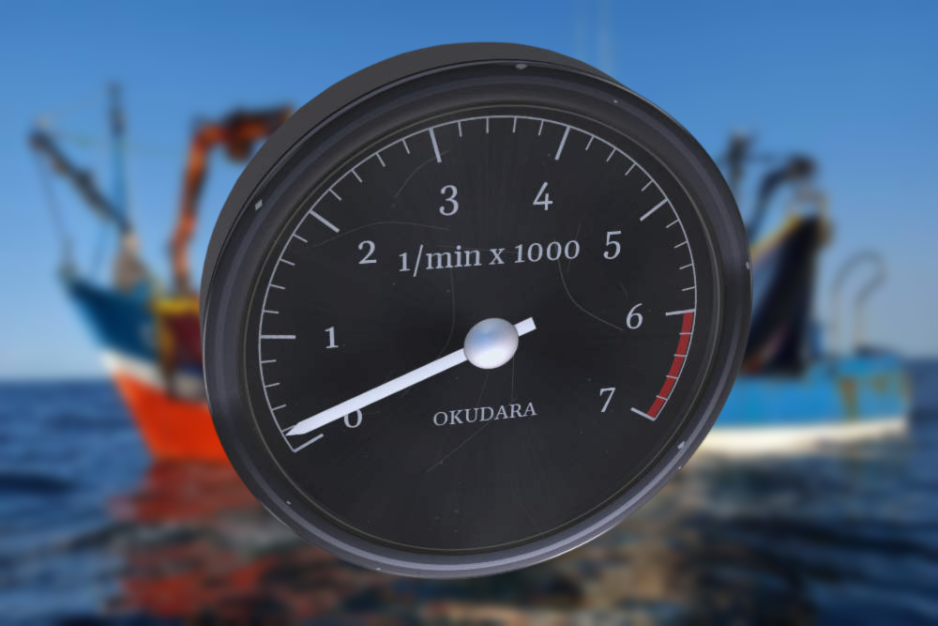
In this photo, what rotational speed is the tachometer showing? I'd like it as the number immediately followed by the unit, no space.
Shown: 200rpm
